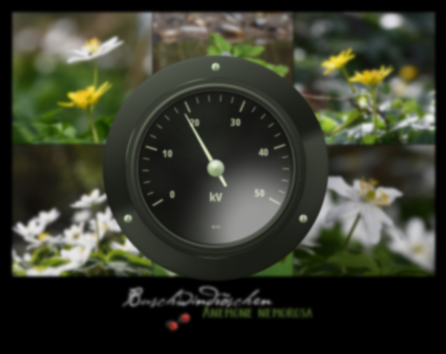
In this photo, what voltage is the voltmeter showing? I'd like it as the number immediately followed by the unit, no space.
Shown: 19kV
